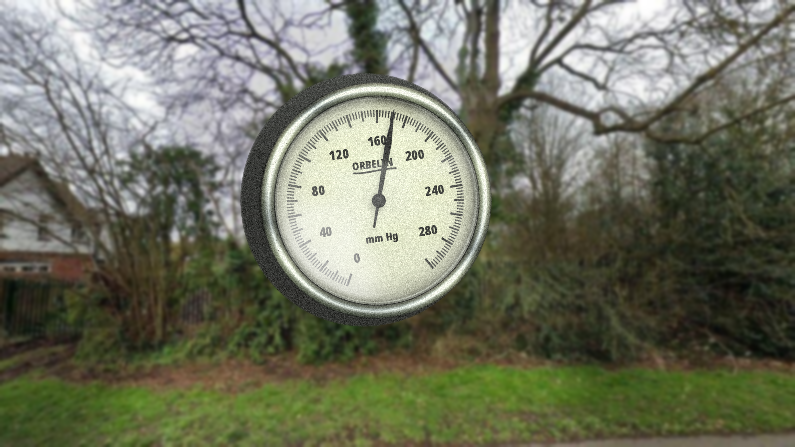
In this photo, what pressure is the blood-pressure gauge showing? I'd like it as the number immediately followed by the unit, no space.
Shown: 170mmHg
